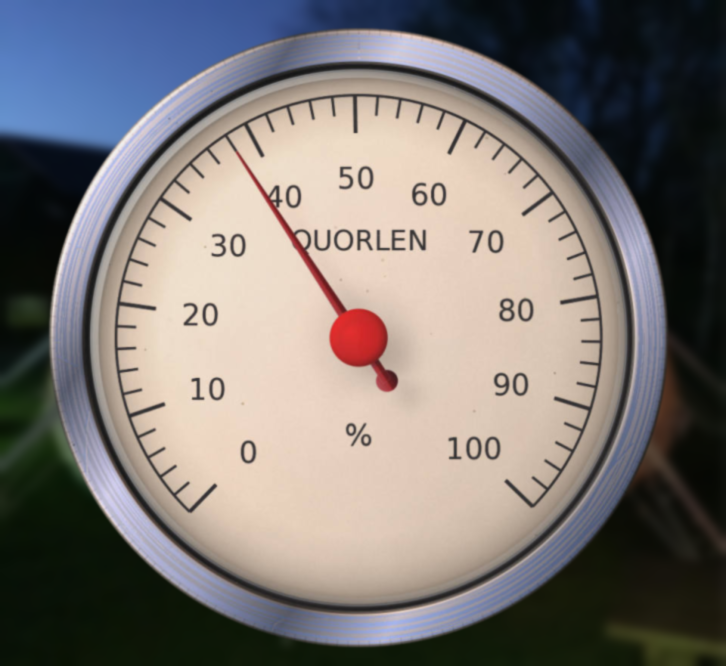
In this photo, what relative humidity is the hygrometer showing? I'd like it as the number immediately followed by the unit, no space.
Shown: 38%
